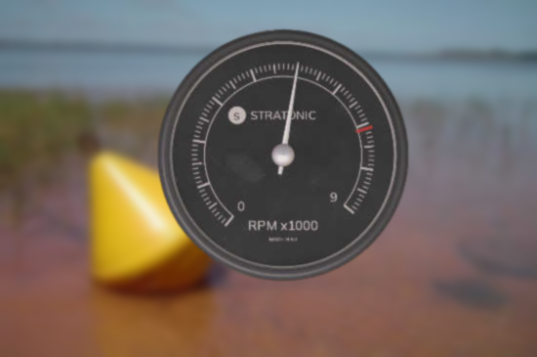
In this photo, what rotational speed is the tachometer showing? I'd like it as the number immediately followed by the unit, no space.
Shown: 5000rpm
